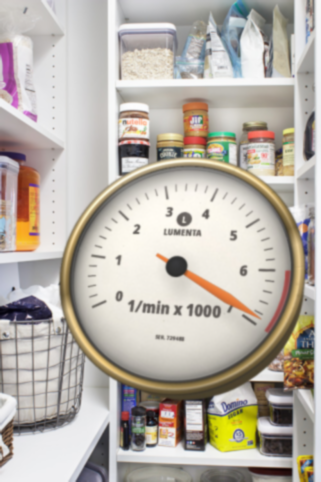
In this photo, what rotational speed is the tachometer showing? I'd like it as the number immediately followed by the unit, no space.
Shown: 6900rpm
